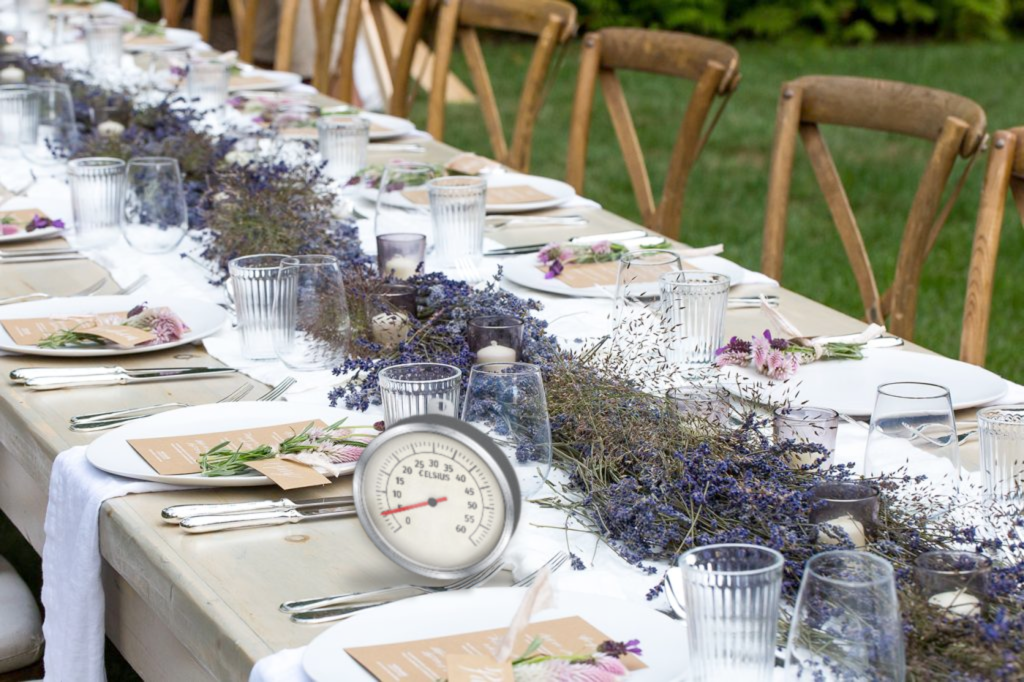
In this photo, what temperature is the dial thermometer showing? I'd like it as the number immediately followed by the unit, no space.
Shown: 5°C
